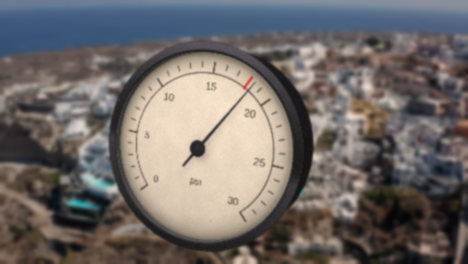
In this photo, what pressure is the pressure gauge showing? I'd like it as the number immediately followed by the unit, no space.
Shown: 18.5psi
